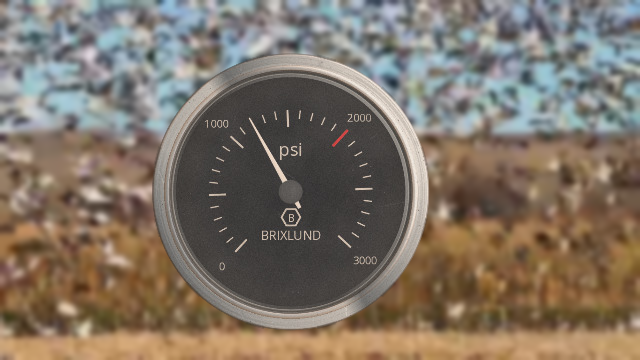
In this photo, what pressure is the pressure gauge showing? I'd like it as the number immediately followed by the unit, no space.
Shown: 1200psi
